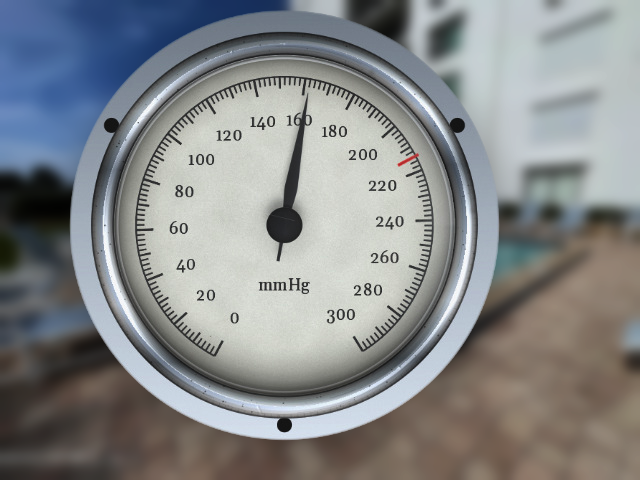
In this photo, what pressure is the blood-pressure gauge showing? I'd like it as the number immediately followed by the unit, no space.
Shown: 162mmHg
